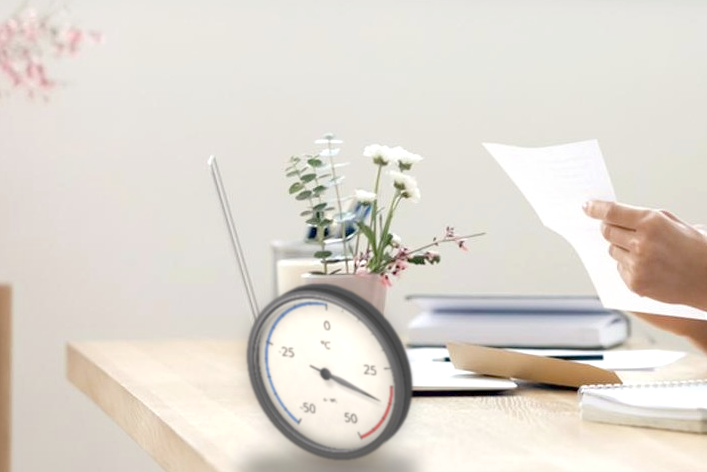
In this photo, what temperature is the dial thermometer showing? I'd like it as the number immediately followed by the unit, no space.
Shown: 35°C
